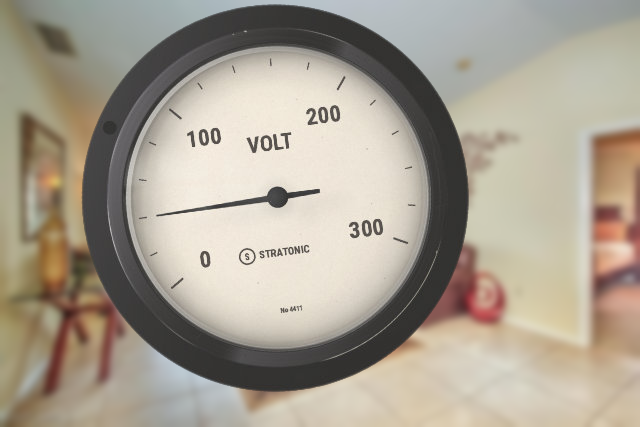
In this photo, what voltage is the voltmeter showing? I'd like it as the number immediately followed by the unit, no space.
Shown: 40V
